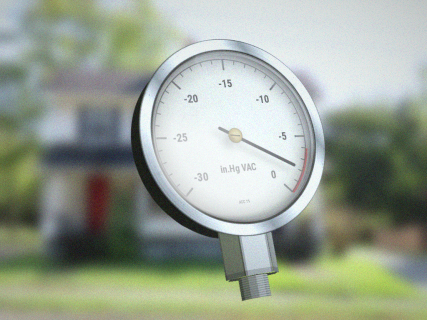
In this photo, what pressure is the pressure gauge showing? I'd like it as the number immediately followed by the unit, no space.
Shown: -2inHg
